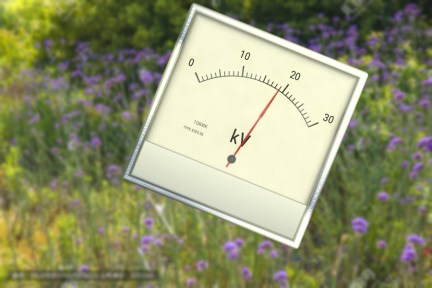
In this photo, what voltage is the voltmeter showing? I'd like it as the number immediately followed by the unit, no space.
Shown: 19kV
